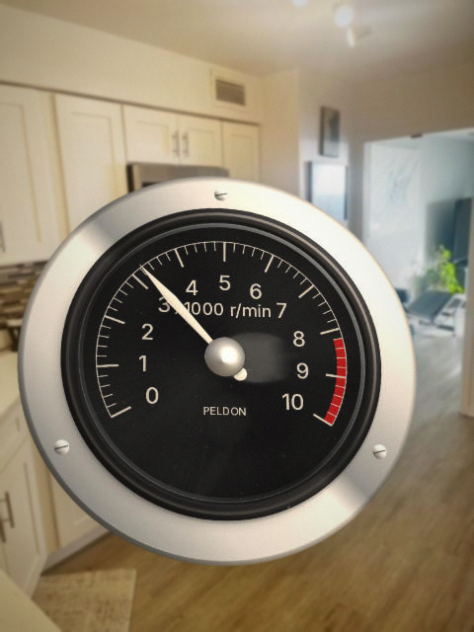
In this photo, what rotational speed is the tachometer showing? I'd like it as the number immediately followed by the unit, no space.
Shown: 3200rpm
